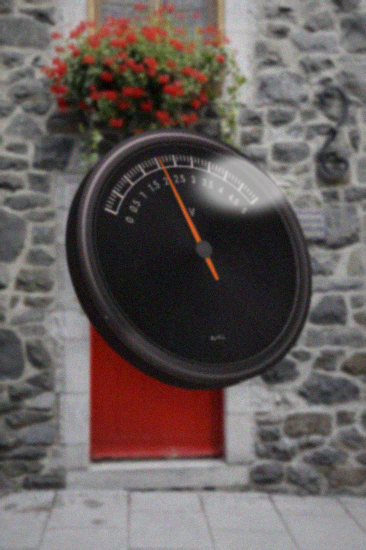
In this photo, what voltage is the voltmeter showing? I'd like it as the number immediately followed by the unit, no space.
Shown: 2V
